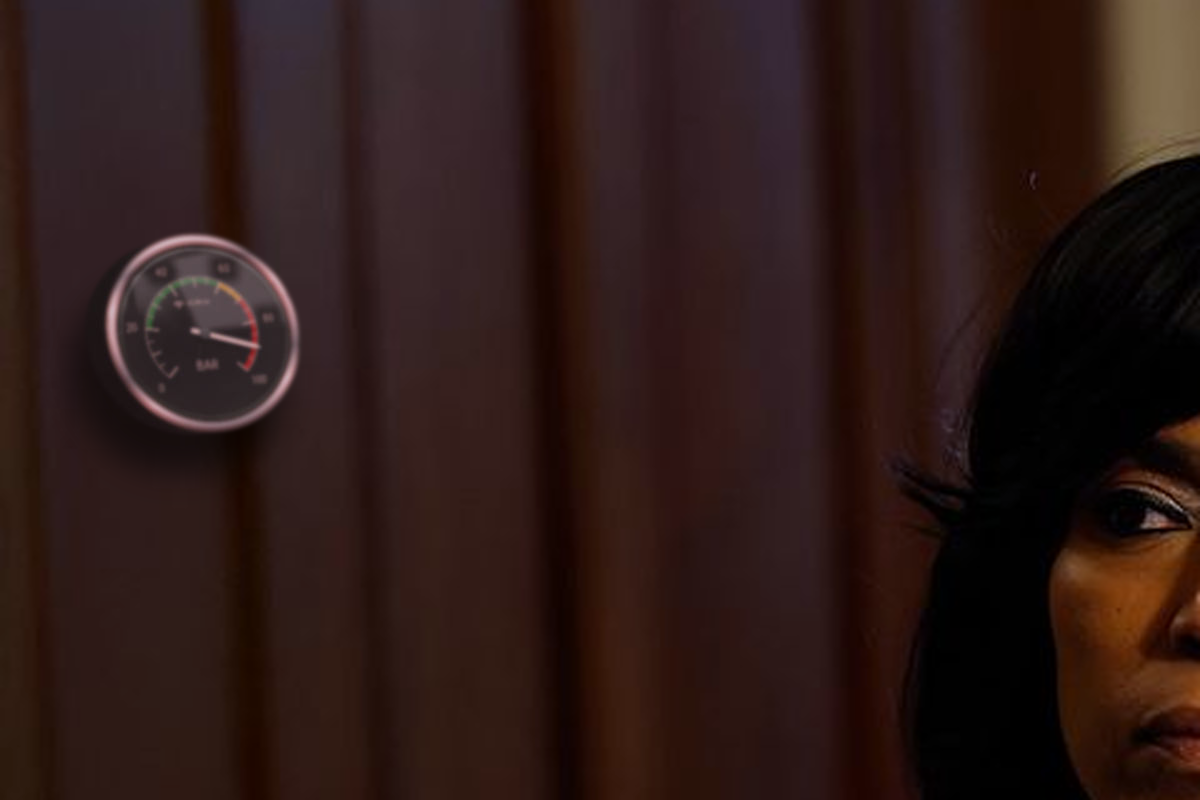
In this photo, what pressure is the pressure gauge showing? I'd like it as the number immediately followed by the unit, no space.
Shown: 90bar
